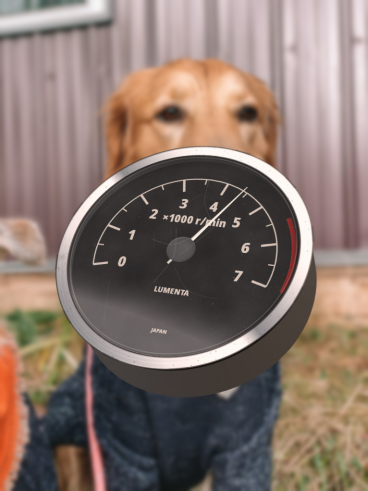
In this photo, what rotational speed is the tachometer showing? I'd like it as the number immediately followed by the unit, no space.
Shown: 4500rpm
